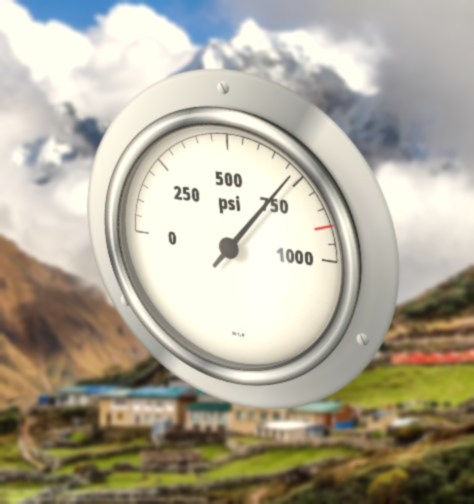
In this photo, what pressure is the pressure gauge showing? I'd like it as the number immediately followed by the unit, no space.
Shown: 725psi
